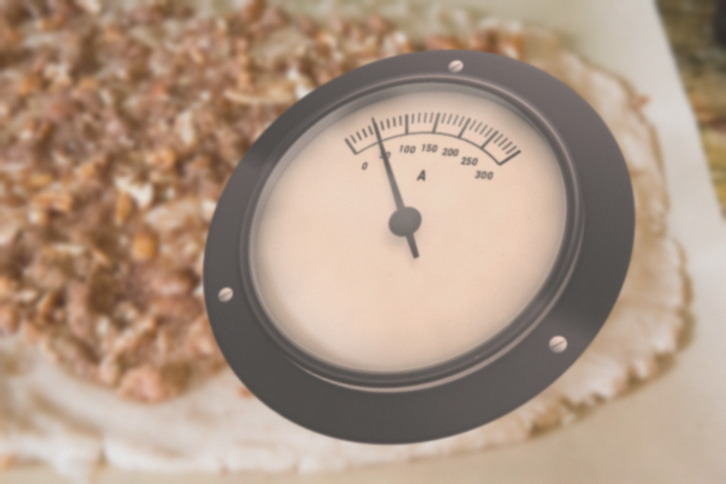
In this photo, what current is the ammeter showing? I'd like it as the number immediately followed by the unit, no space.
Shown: 50A
